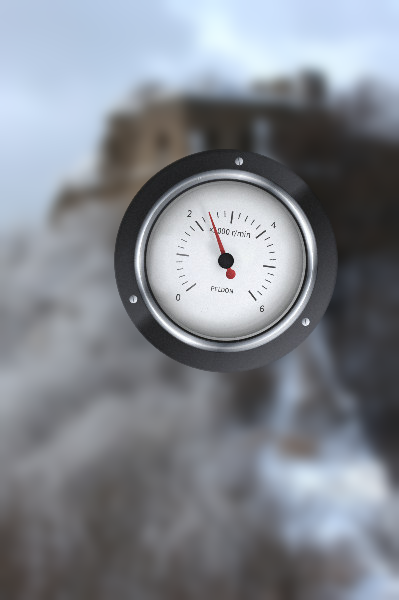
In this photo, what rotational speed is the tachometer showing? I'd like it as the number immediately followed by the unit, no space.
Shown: 2400rpm
